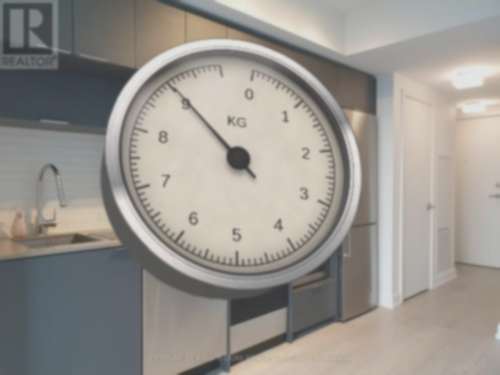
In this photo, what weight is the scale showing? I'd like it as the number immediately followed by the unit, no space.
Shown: 9kg
